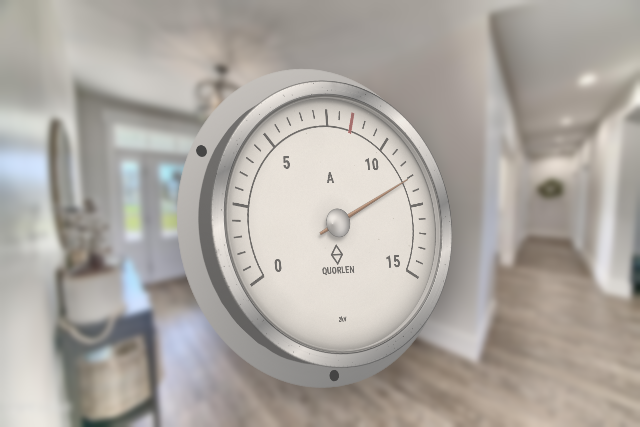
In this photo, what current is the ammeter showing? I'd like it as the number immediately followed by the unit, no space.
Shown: 11.5A
